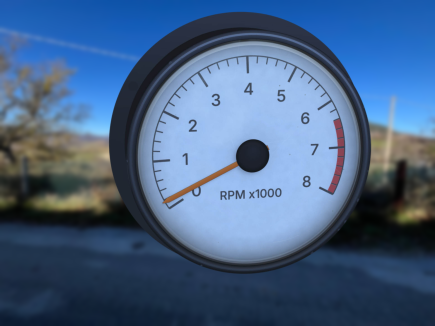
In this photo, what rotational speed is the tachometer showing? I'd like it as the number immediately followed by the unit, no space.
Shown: 200rpm
